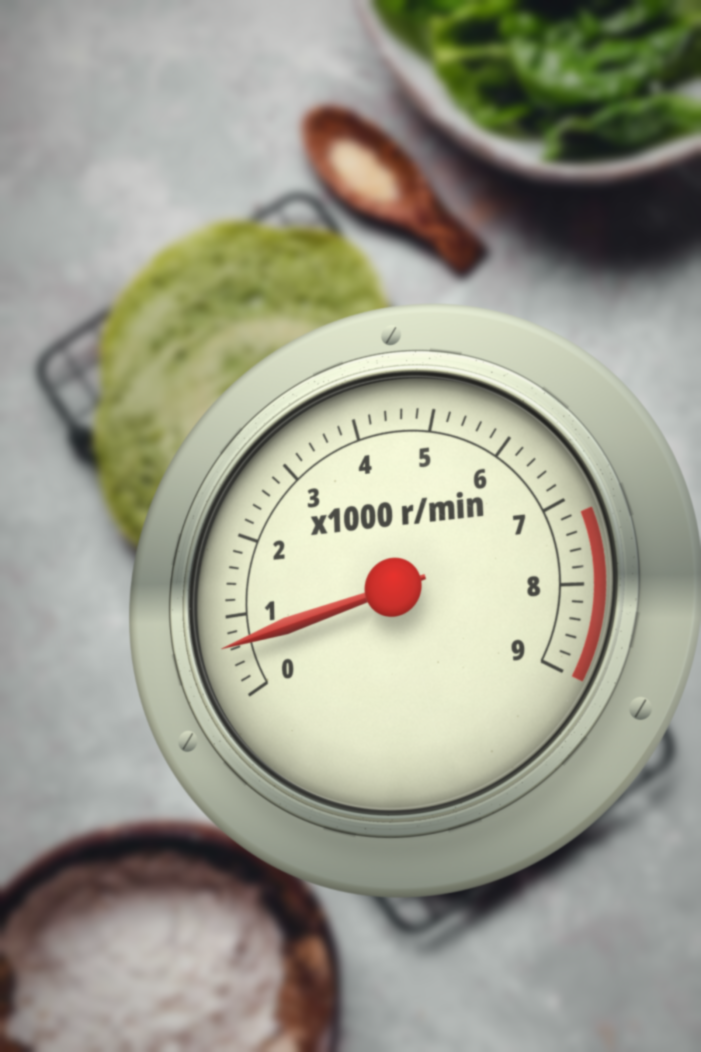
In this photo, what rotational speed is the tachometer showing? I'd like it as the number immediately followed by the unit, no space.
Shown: 600rpm
